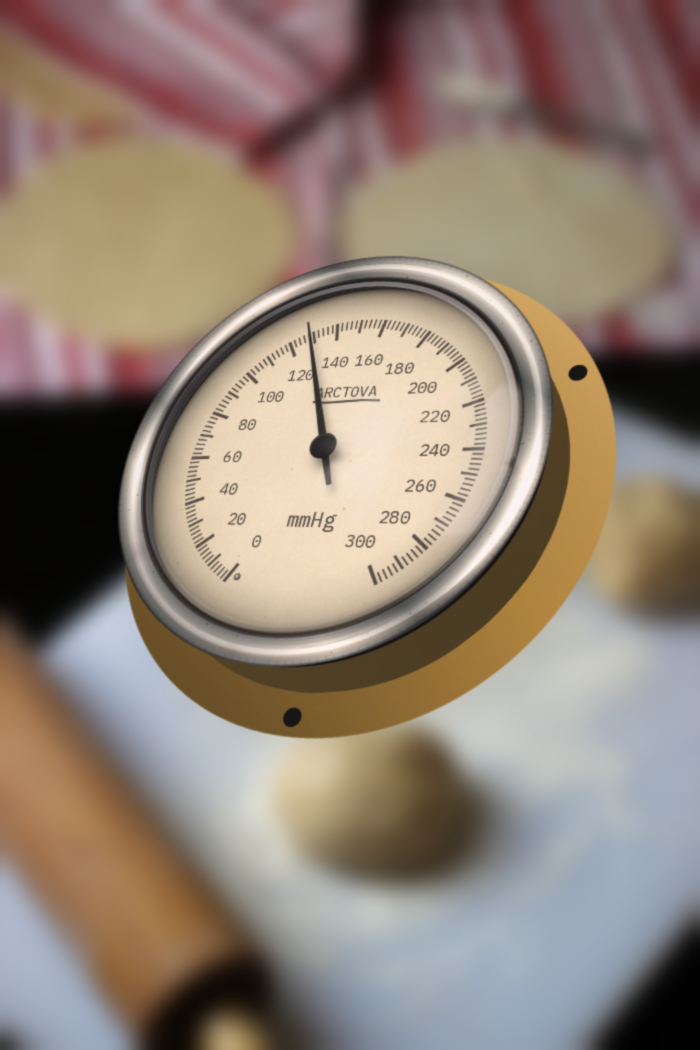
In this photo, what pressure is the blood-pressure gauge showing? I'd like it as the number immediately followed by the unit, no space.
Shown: 130mmHg
